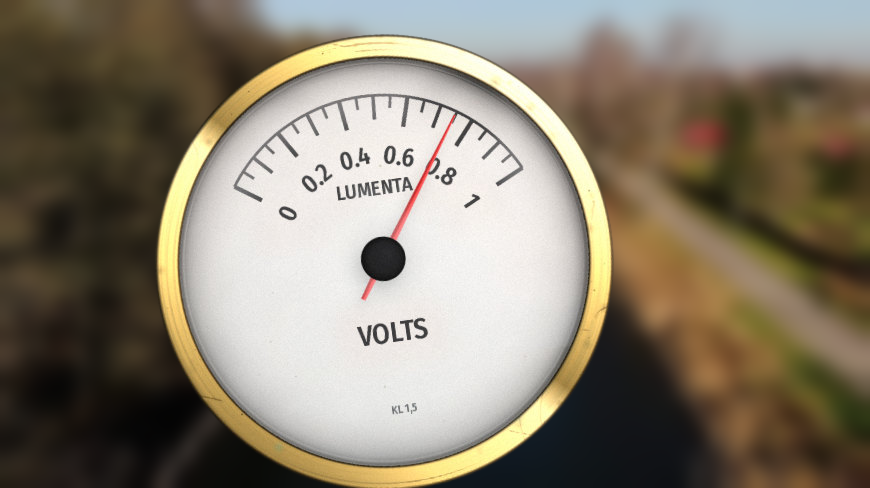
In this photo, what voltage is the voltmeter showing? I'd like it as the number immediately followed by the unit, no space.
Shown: 0.75V
